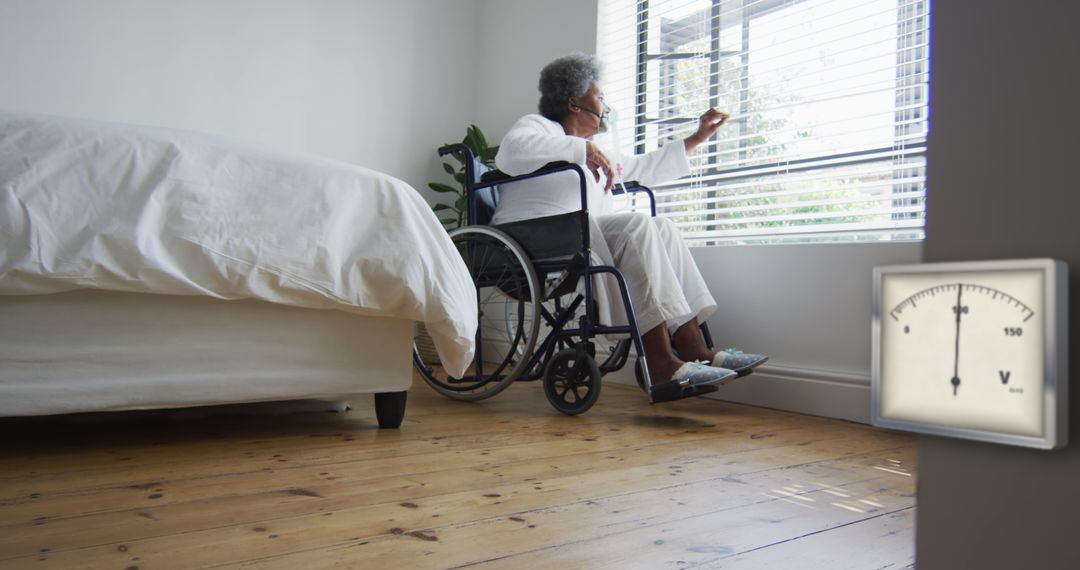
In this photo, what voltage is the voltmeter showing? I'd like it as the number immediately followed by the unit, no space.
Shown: 100V
